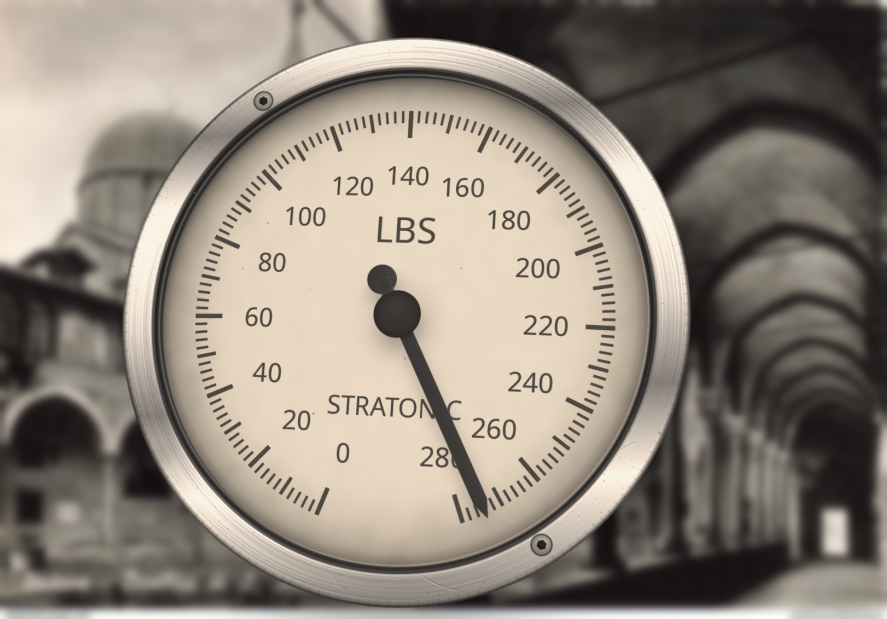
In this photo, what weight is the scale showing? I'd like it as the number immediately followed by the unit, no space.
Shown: 274lb
